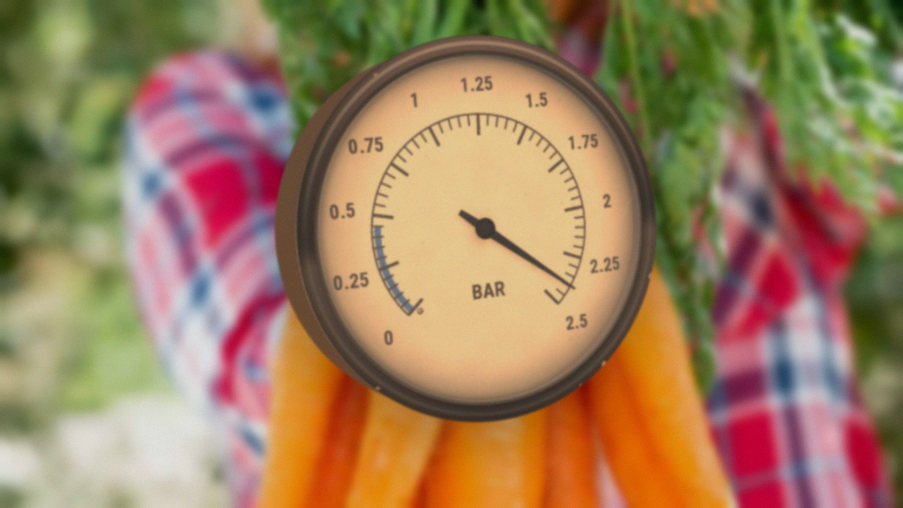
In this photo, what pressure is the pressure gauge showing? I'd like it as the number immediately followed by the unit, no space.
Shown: 2.4bar
